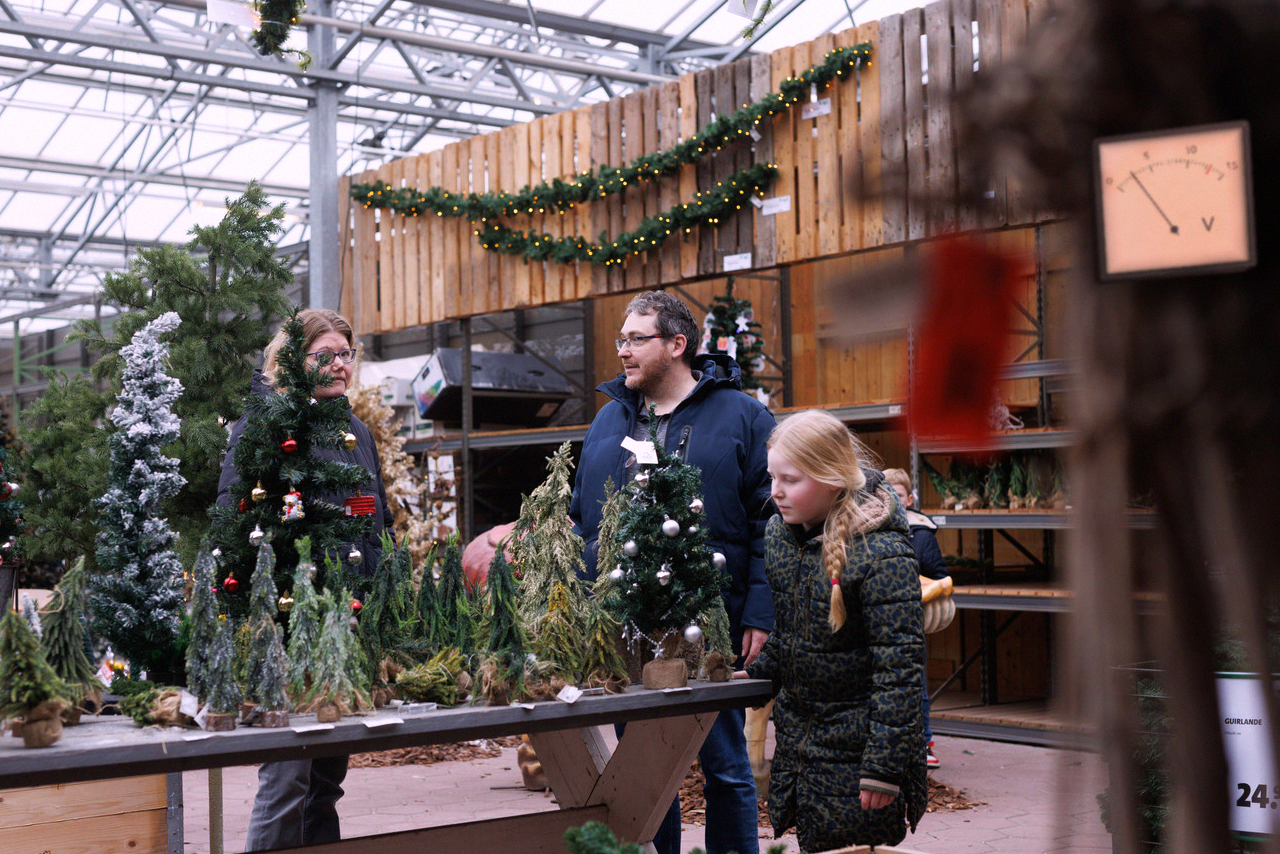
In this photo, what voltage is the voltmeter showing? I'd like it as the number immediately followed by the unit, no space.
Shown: 2.5V
